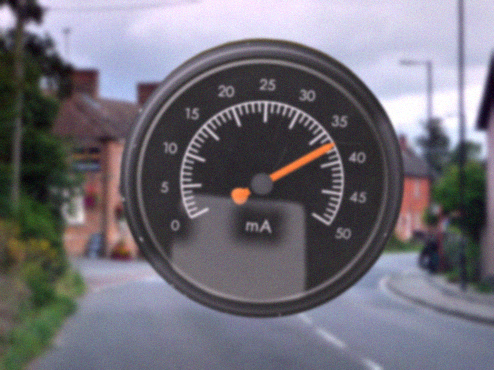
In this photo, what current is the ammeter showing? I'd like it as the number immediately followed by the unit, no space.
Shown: 37mA
